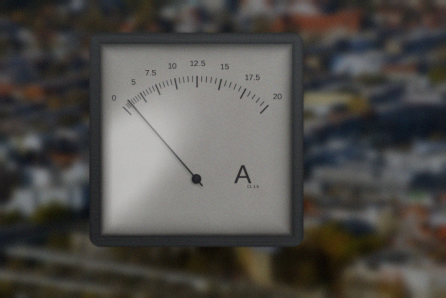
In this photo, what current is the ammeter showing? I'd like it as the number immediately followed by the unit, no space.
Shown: 2.5A
